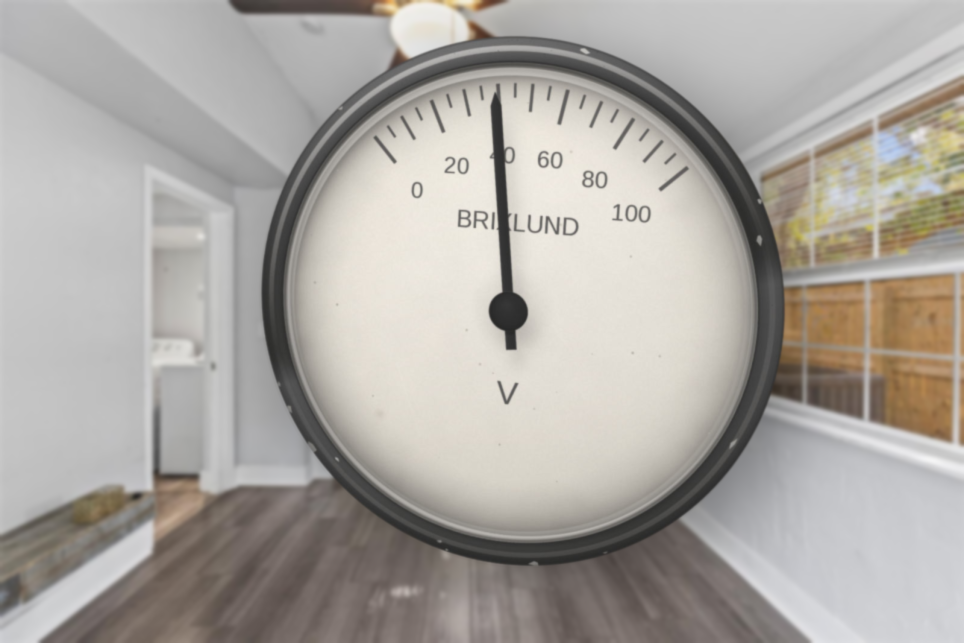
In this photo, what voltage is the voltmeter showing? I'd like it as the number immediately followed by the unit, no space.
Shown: 40V
